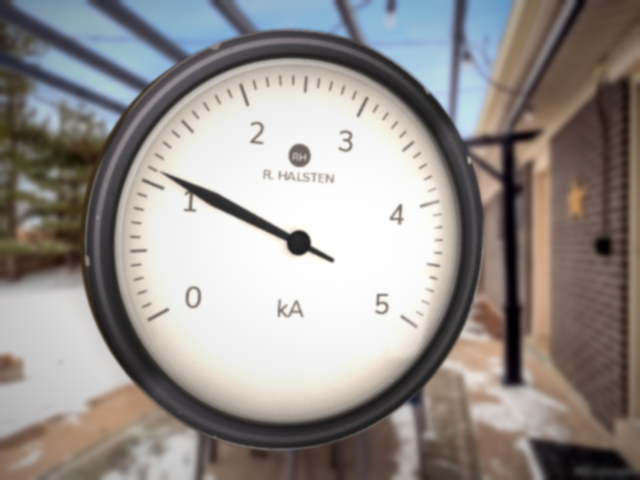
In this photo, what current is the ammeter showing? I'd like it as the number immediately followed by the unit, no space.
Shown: 1.1kA
